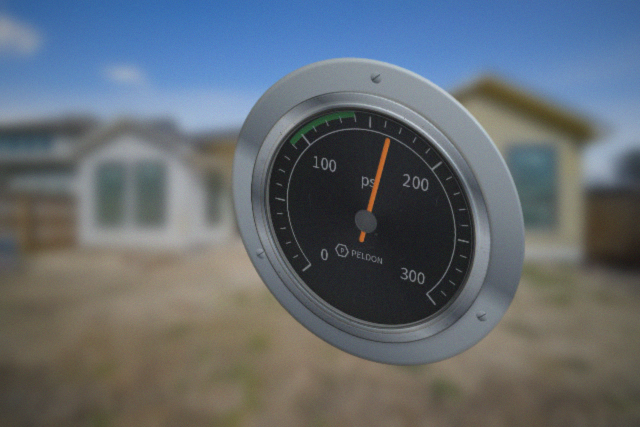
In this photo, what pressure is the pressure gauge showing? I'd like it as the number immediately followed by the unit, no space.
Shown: 165psi
